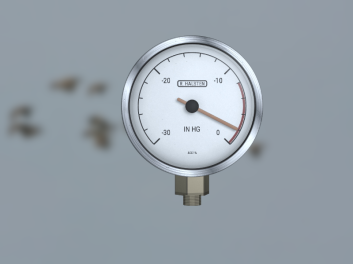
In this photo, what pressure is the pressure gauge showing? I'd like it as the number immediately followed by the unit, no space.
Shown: -2inHg
